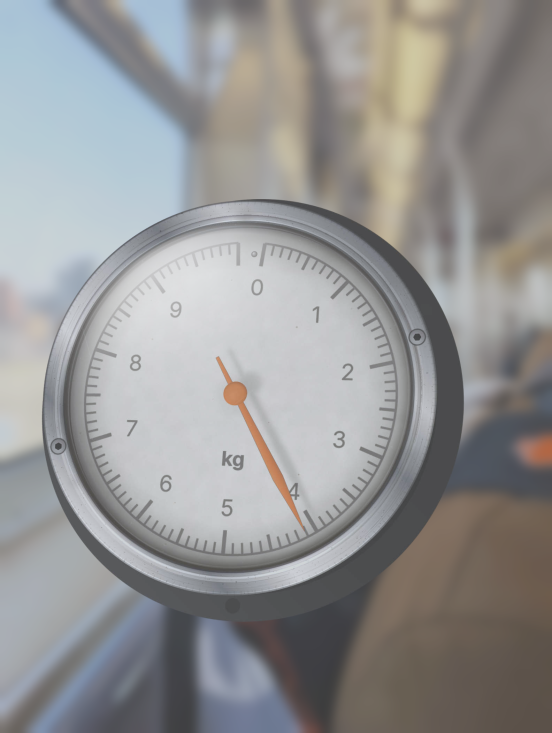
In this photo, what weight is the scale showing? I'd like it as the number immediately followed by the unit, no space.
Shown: 4.1kg
